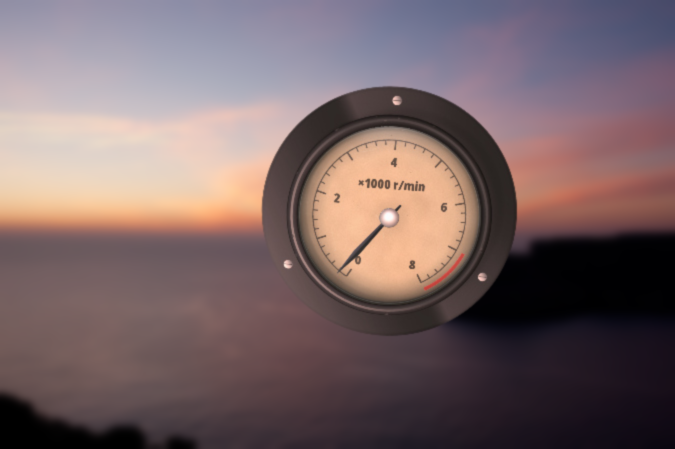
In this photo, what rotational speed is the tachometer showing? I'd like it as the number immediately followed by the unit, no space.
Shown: 200rpm
